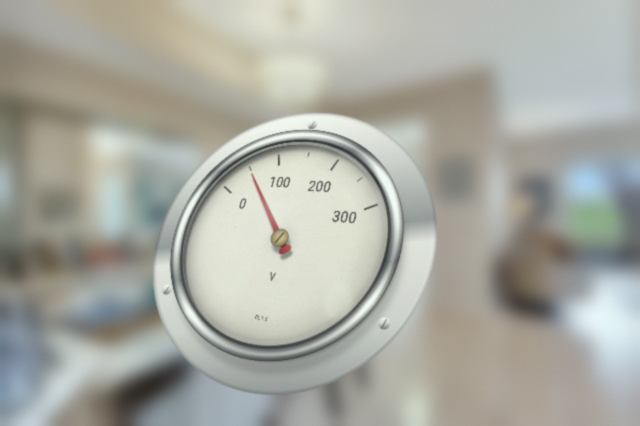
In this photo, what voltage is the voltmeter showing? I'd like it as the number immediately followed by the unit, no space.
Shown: 50V
